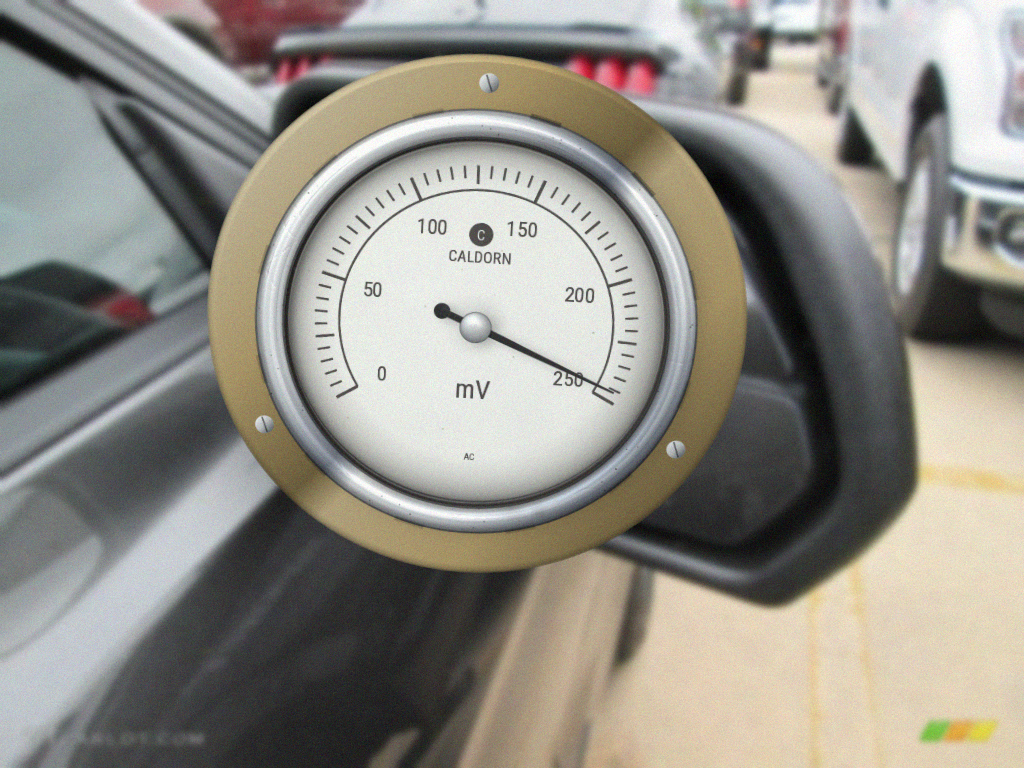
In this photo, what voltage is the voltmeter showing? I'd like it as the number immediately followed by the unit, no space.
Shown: 245mV
